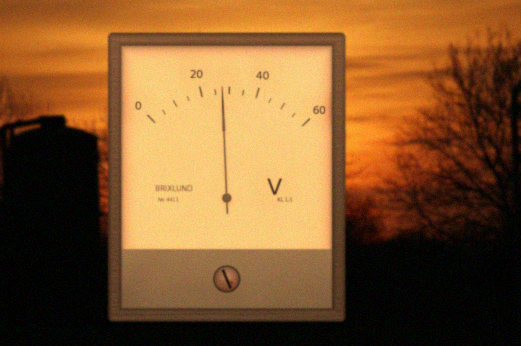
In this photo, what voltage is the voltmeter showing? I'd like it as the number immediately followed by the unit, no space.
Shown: 27.5V
